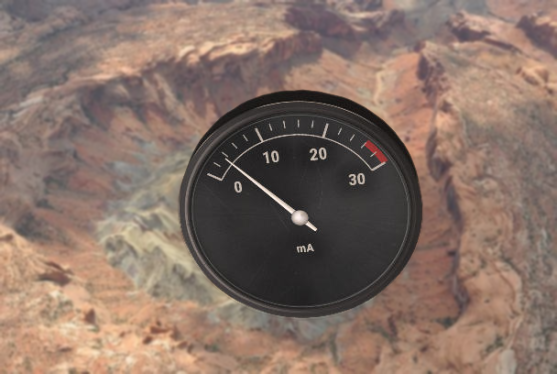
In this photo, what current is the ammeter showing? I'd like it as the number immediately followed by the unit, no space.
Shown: 4mA
